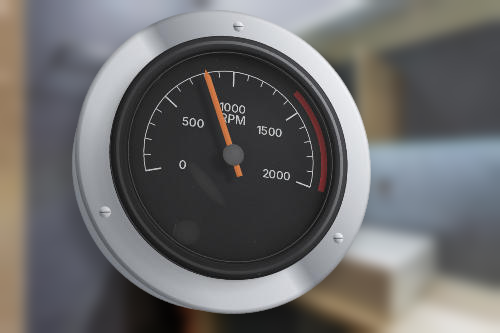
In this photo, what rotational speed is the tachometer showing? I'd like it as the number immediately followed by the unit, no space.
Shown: 800rpm
